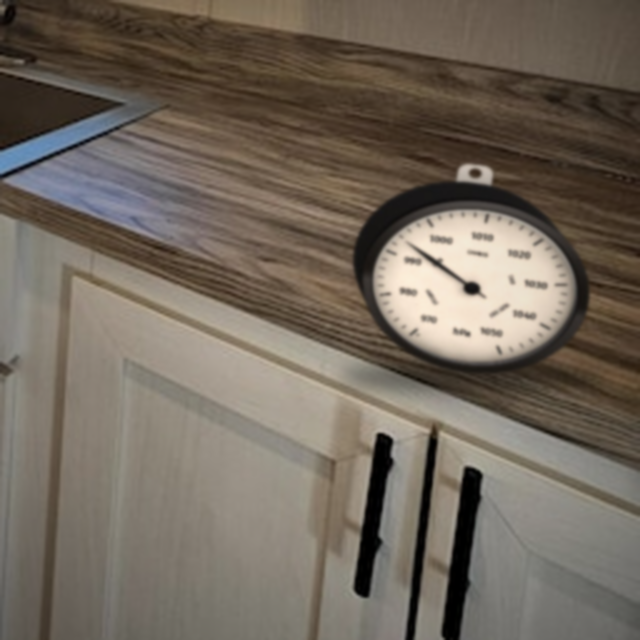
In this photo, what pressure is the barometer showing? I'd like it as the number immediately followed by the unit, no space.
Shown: 994hPa
